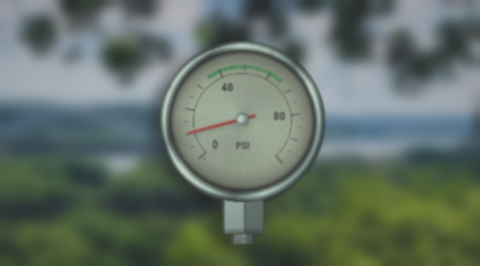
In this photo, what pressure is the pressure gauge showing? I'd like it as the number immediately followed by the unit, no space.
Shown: 10psi
